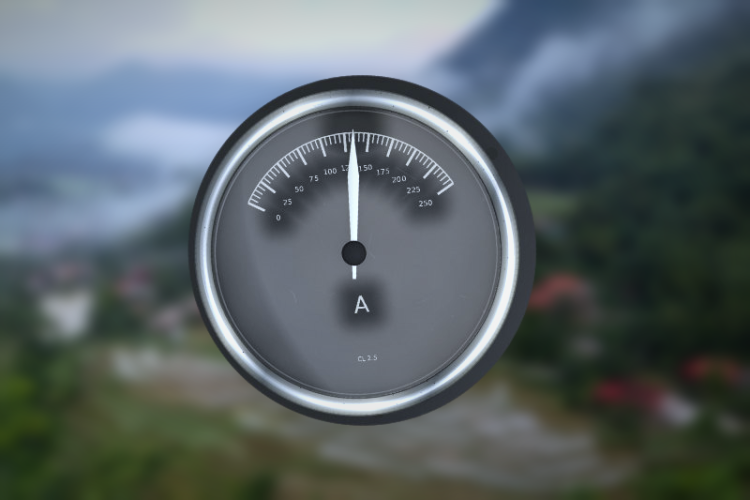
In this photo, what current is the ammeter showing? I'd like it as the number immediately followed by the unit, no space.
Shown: 135A
